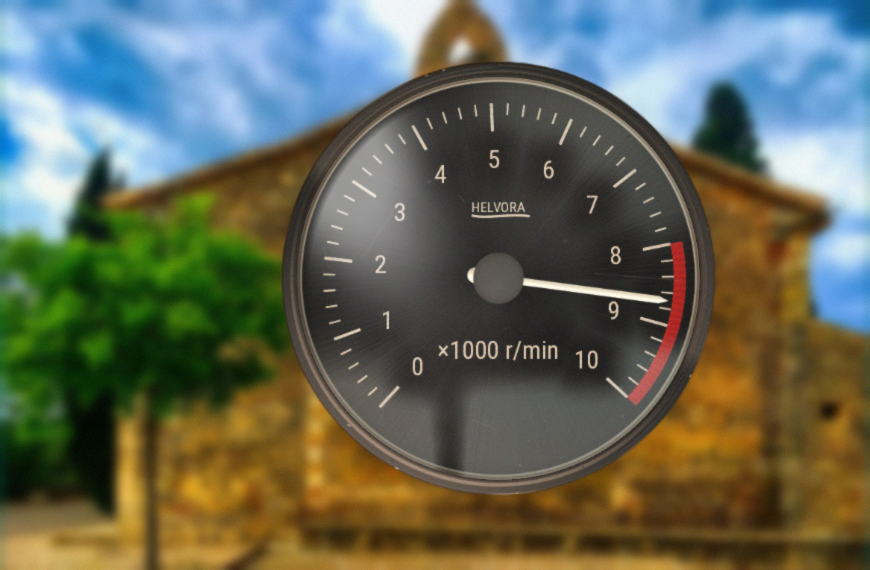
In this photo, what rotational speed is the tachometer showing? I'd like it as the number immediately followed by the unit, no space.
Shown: 8700rpm
